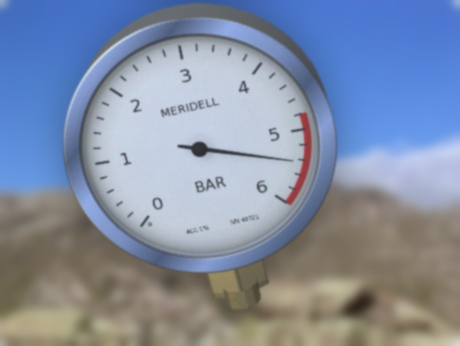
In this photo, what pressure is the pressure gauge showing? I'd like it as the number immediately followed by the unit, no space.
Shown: 5.4bar
